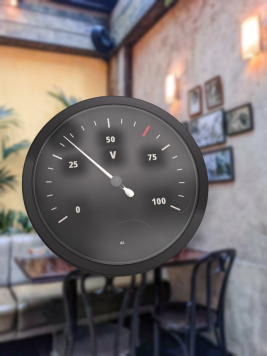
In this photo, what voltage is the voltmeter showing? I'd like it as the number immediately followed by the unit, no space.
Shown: 32.5V
